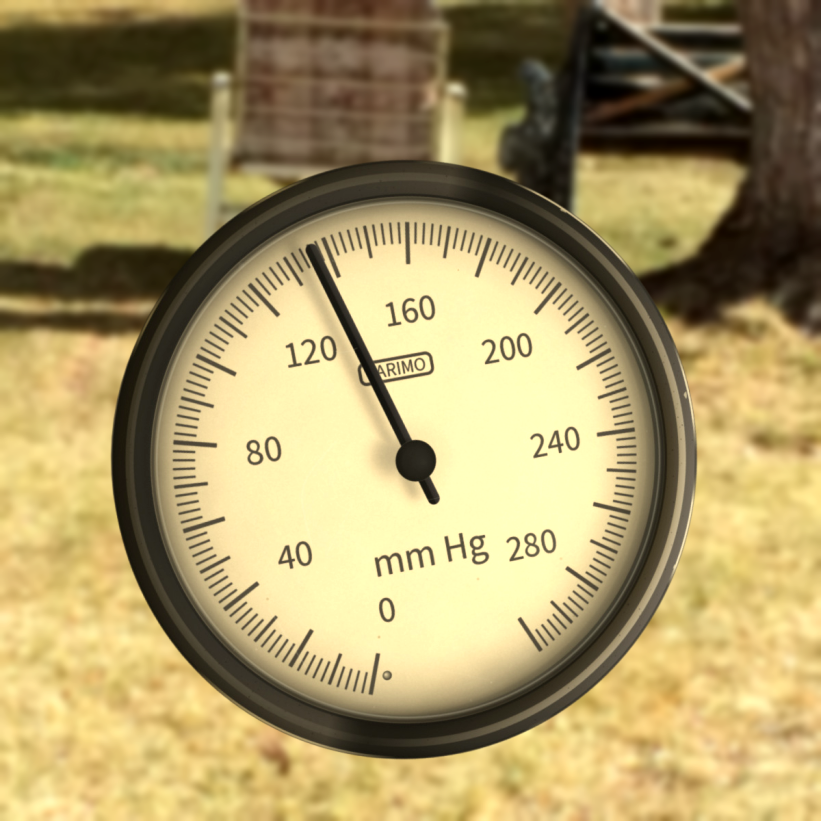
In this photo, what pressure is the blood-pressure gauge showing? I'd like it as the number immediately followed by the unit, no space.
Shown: 136mmHg
